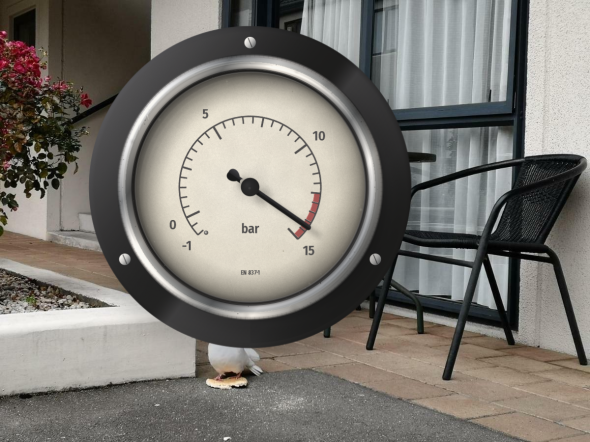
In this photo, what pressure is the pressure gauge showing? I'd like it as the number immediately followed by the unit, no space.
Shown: 14.25bar
